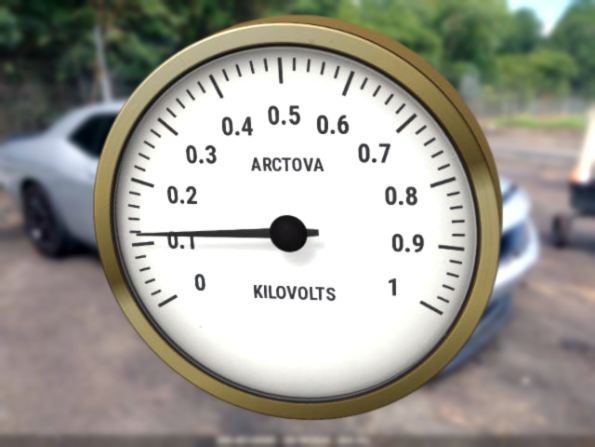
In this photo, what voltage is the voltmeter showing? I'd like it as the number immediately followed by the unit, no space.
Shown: 0.12kV
